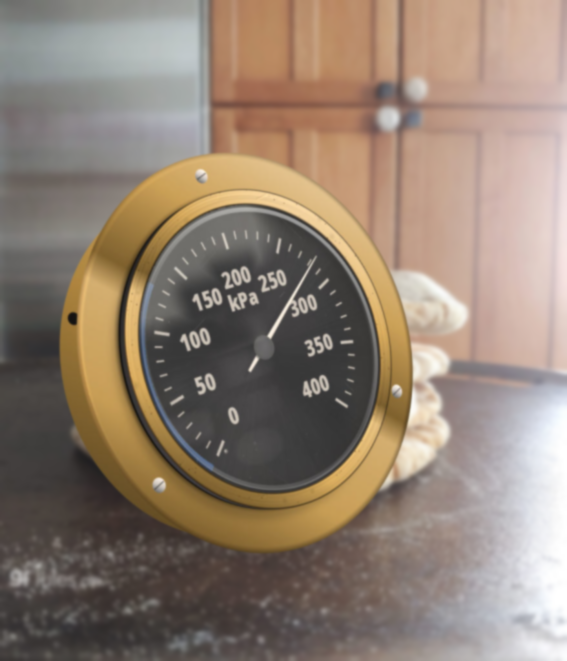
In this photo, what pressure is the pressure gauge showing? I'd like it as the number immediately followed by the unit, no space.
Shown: 280kPa
